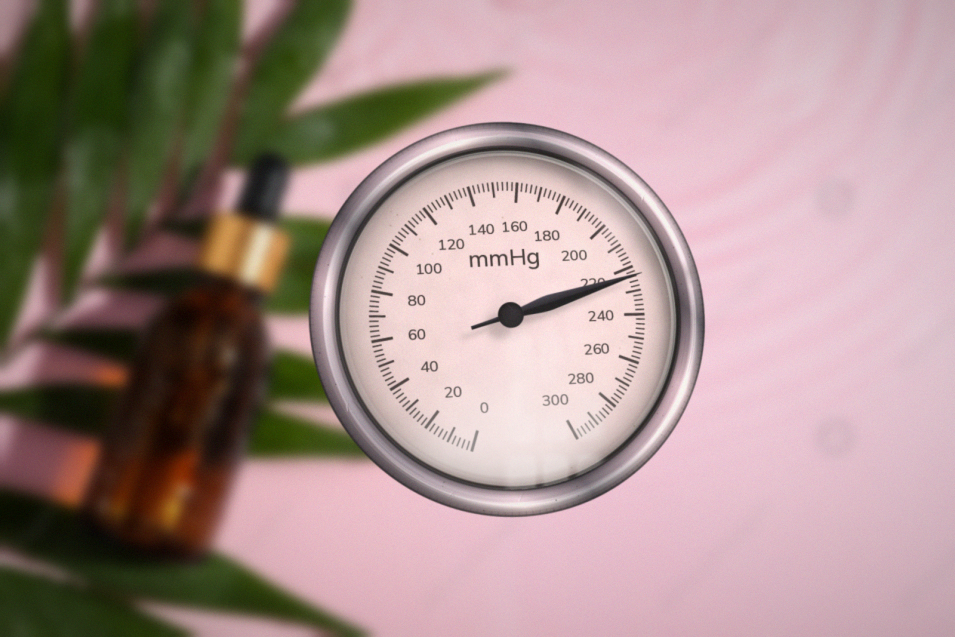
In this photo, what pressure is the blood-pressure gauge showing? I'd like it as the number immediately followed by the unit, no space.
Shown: 224mmHg
